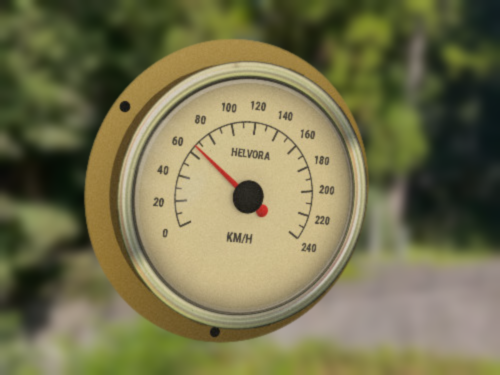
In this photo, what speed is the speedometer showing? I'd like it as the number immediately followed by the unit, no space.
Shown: 65km/h
